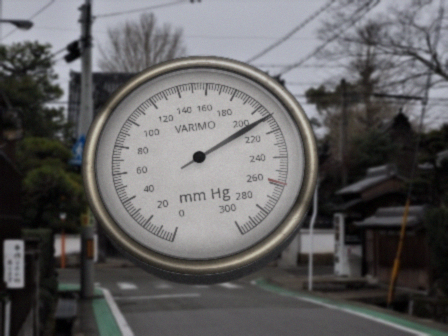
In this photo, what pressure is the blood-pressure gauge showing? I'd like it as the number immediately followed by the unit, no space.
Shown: 210mmHg
